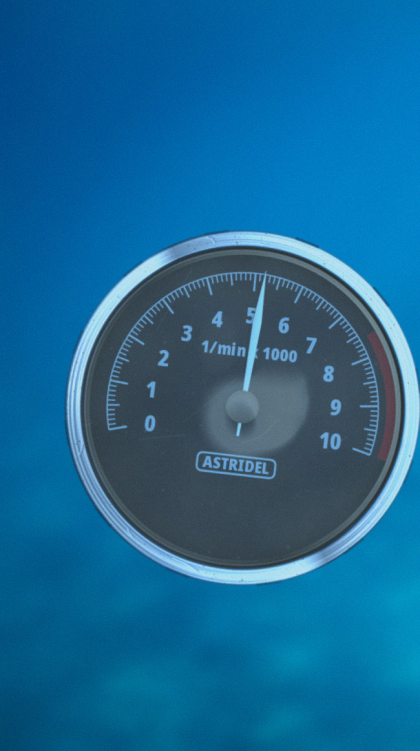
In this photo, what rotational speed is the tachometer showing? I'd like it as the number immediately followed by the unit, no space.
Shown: 5200rpm
